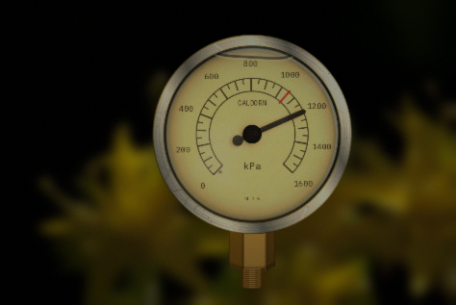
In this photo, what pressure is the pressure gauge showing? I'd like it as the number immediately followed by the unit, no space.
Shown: 1200kPa
